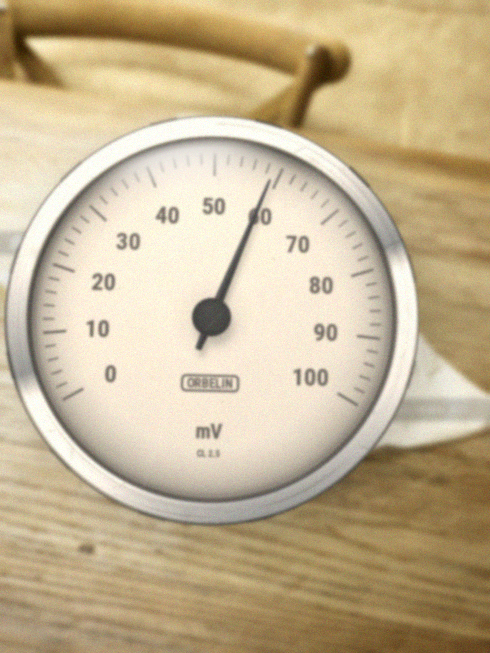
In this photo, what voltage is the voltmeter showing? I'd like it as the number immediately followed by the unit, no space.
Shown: 59mV
